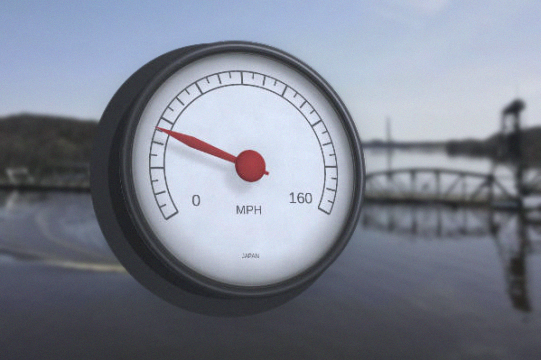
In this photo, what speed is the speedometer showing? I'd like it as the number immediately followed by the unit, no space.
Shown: 35mph
